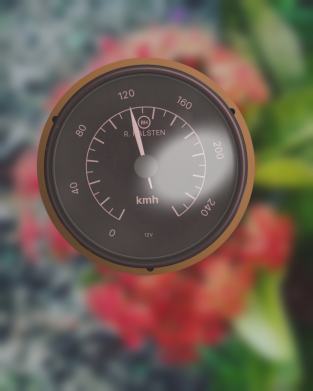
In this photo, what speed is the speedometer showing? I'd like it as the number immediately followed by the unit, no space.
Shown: 120km/h
